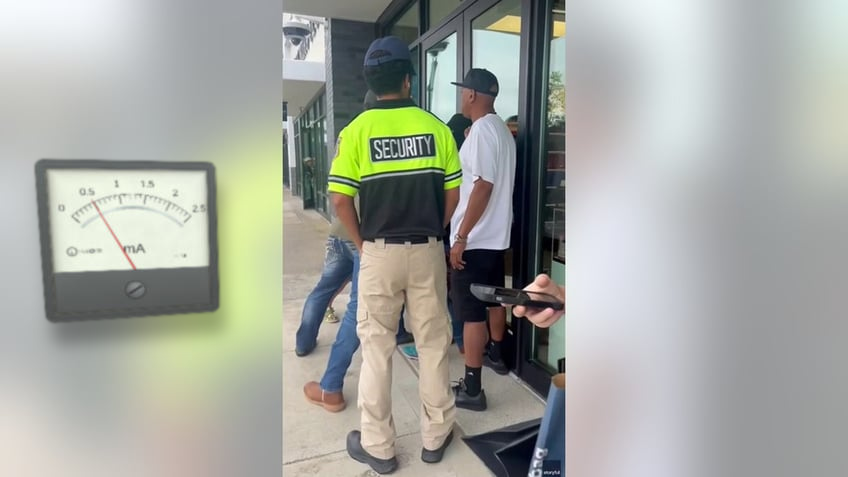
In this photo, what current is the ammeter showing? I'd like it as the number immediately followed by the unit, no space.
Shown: 0.5mA
